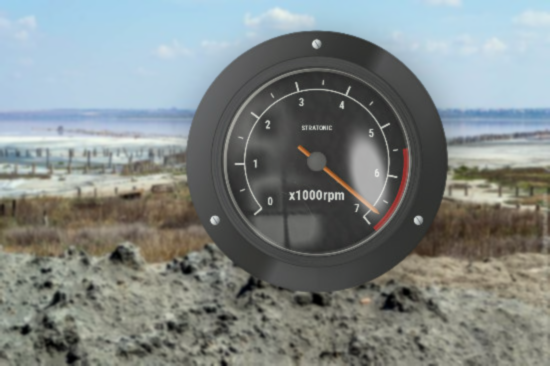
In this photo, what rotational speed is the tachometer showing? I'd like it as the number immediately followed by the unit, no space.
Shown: 6750rpm
